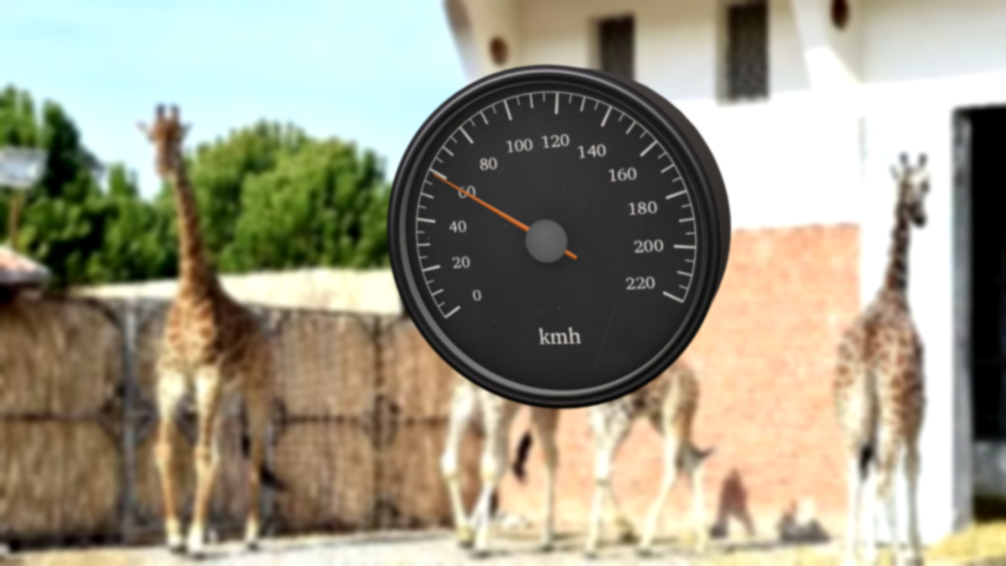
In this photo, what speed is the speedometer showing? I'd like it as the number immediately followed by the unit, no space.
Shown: 60km/h
